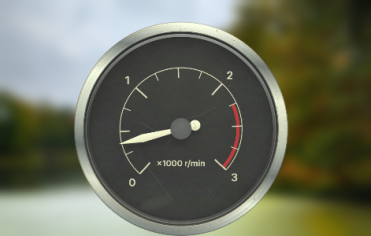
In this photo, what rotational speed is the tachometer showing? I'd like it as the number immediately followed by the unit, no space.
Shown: 375rpm
